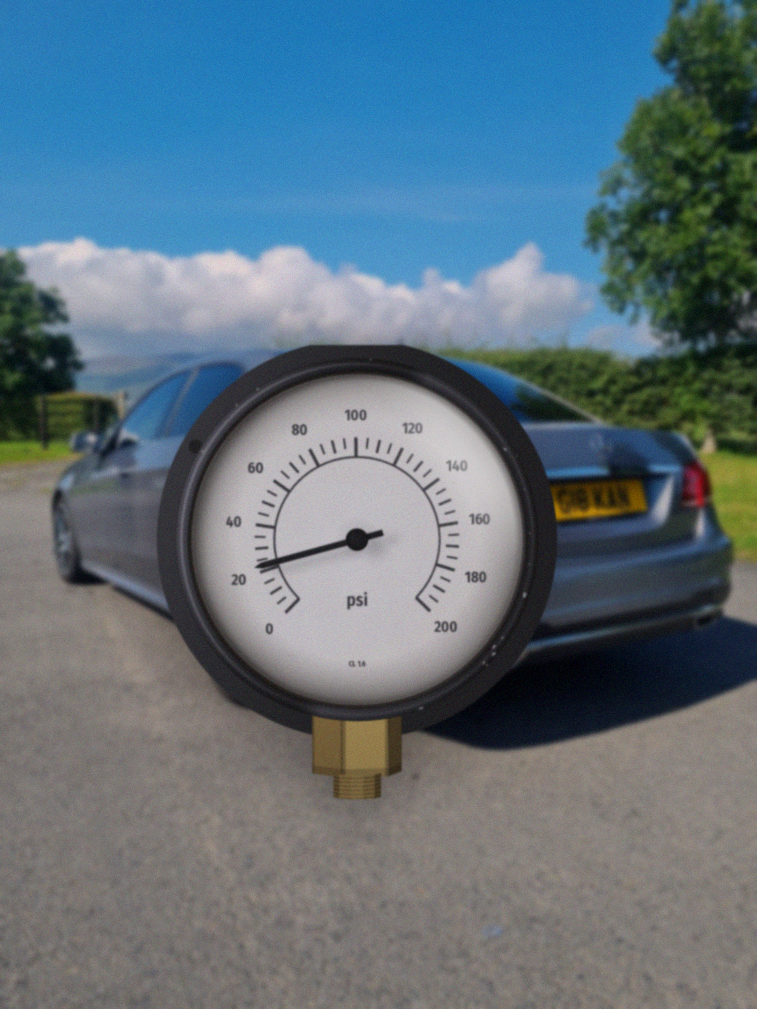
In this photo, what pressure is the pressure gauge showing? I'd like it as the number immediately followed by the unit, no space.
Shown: 22.5psi
